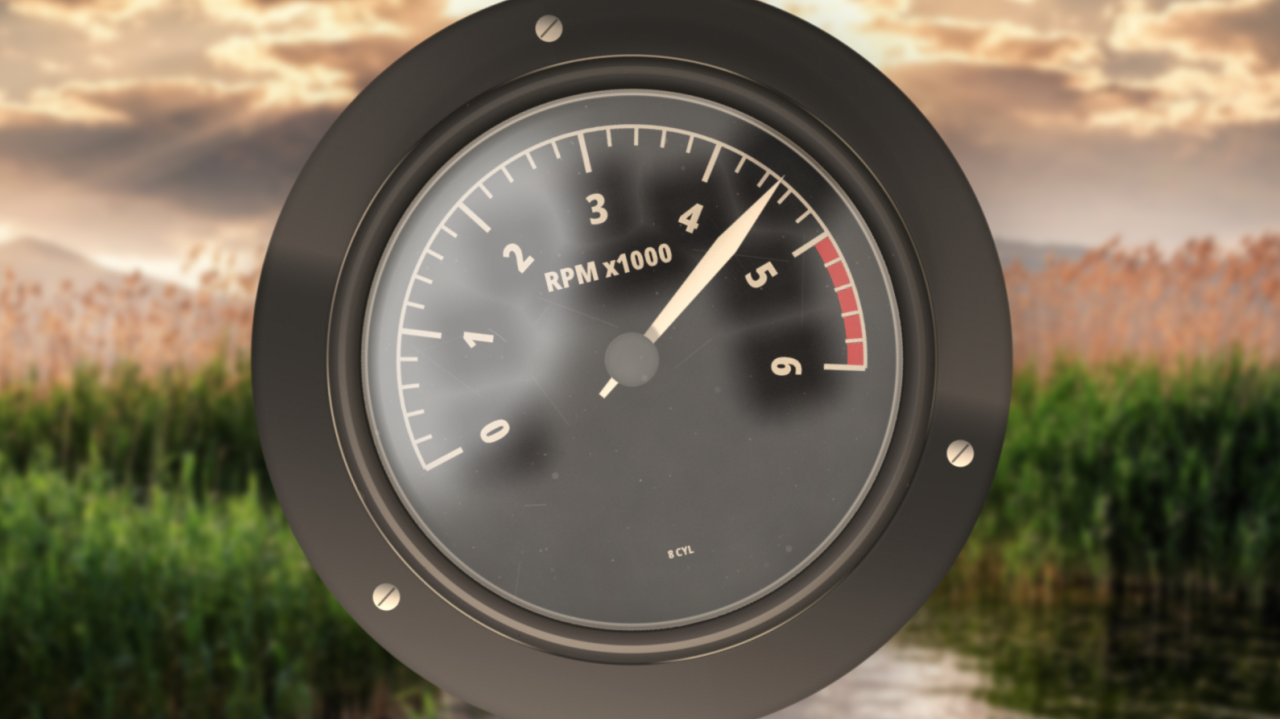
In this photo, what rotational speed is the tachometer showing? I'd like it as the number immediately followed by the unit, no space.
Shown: 4500rpm
